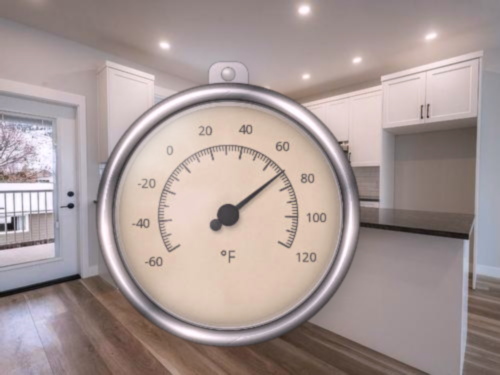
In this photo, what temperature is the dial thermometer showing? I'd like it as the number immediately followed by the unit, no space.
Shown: 70°F
